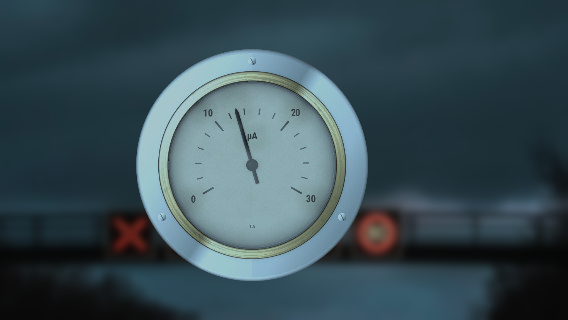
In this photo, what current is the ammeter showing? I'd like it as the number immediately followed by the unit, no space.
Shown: 13µA
